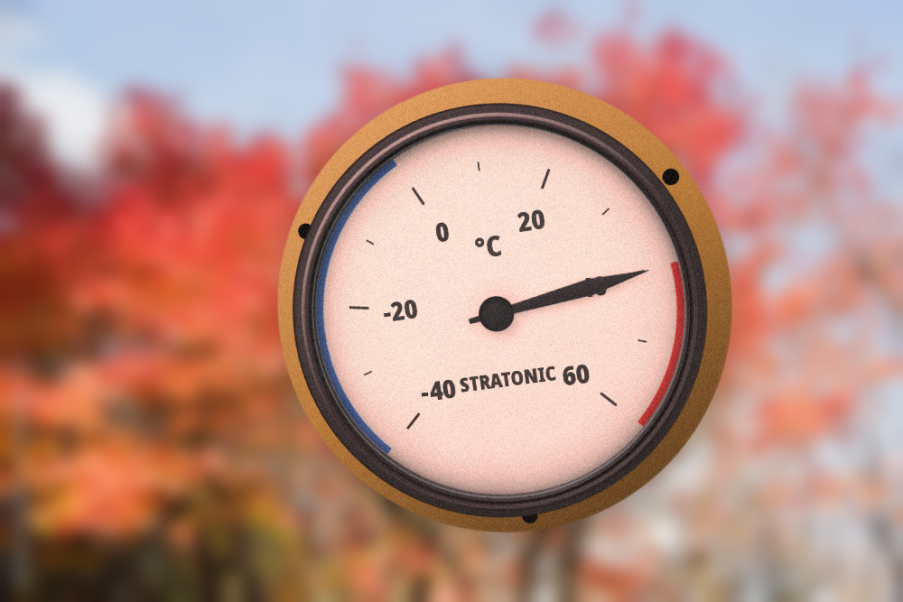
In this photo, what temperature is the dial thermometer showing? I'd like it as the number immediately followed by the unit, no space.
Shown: 40°C
